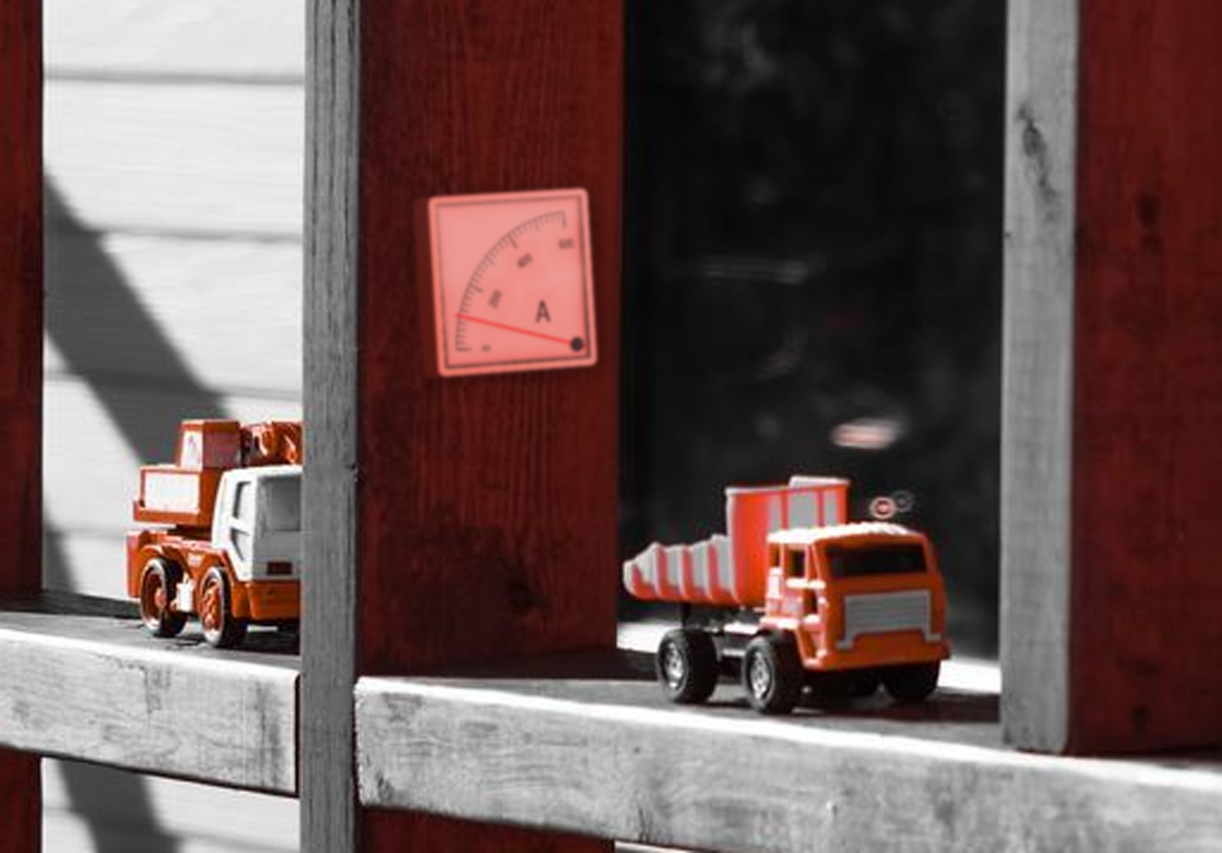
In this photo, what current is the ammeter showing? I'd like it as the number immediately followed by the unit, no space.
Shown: 100A
